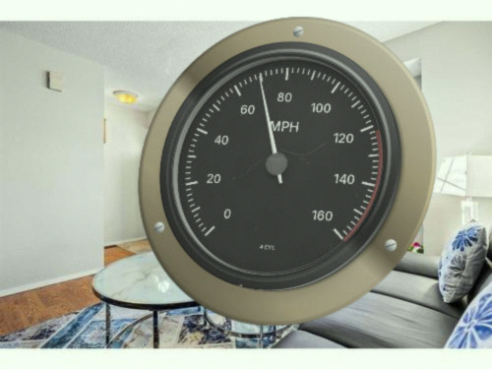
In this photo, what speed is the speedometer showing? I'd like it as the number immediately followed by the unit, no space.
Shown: 70mph
